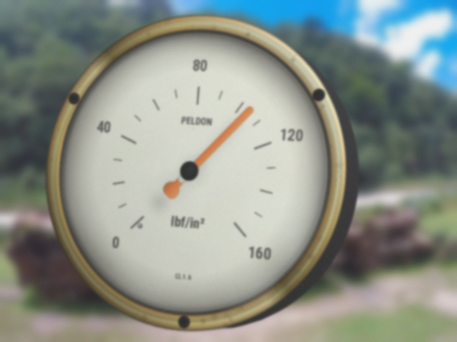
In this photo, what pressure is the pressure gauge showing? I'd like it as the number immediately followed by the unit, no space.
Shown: 105psi
